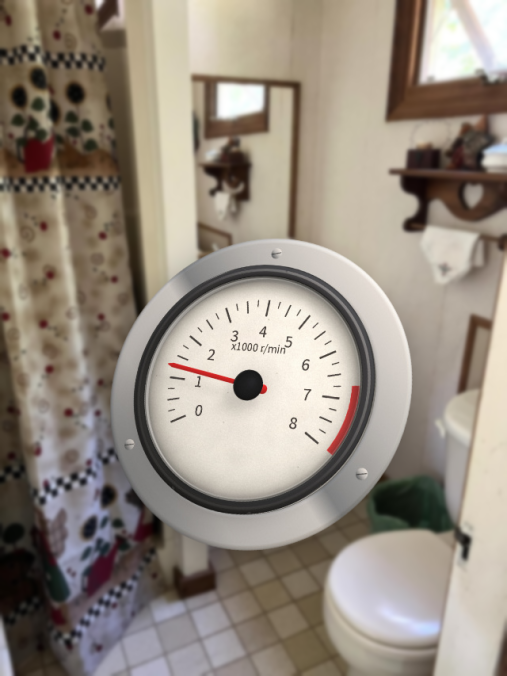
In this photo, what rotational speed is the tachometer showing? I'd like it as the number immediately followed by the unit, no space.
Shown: 1250rpm
